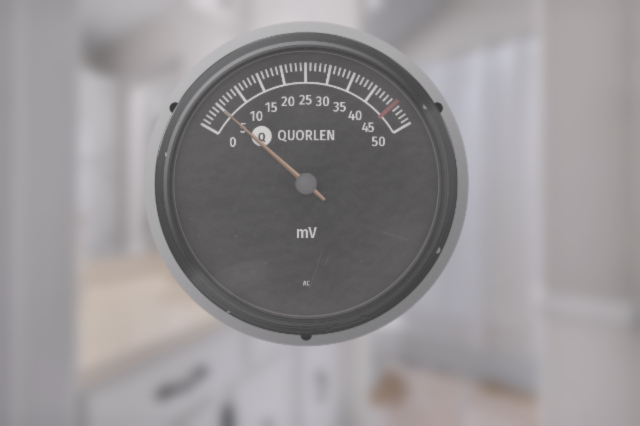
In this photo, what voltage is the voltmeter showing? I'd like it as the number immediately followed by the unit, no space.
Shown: 5mV
